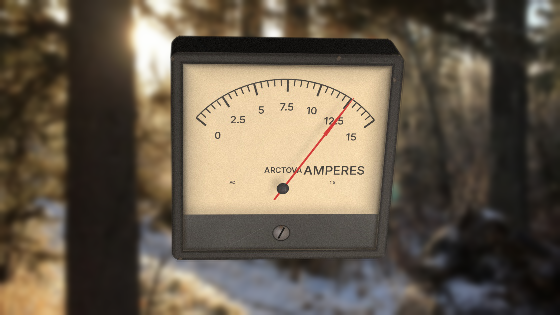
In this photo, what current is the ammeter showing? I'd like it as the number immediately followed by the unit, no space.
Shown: 12.5A
